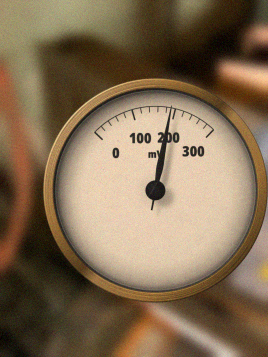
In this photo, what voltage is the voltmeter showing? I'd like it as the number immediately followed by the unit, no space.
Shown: 190mV
